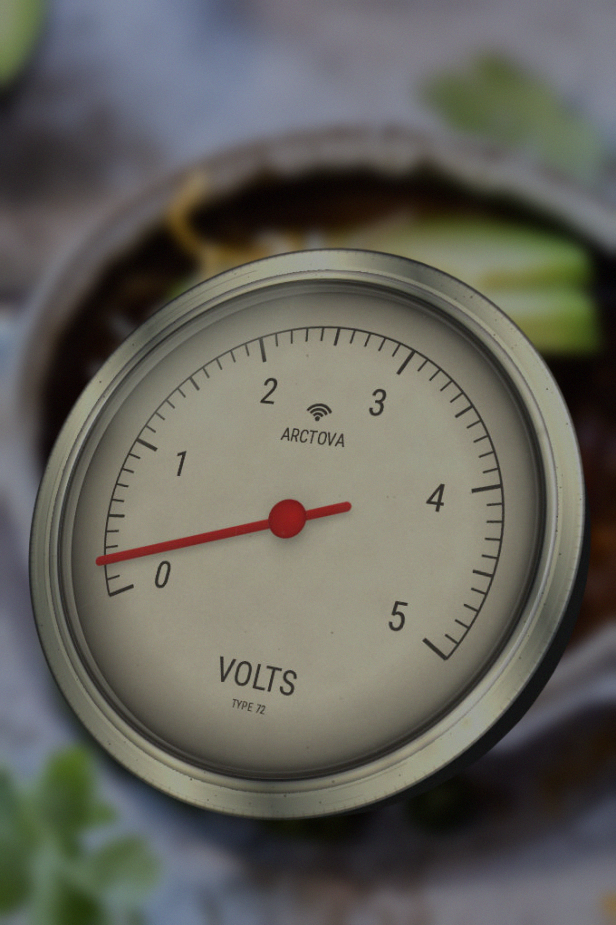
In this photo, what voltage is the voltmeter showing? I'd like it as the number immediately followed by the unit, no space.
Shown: 0.2V
